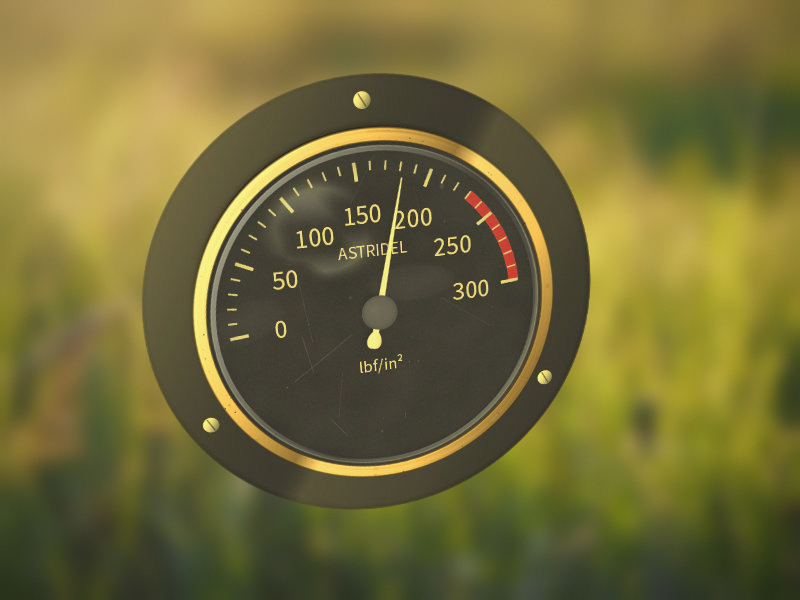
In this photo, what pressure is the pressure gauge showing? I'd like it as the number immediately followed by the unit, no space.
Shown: 180psi
